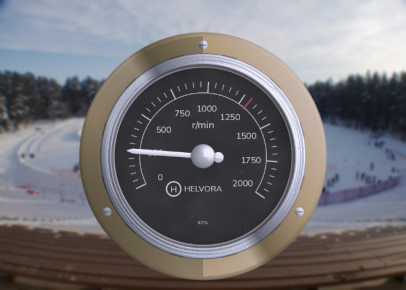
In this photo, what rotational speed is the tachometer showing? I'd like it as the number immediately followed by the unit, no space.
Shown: 250rpm
